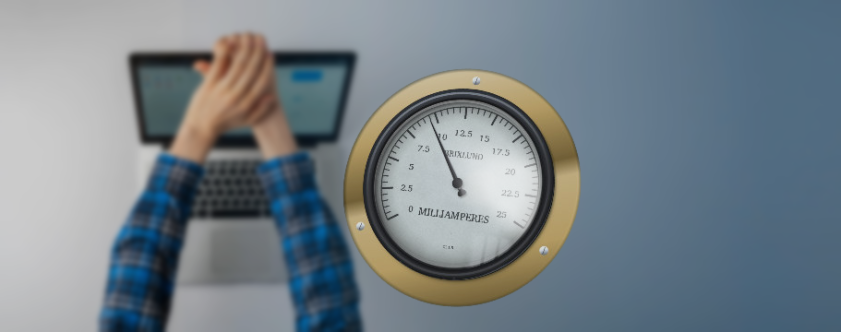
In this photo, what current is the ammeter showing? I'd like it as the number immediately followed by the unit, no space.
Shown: 9.5mA
